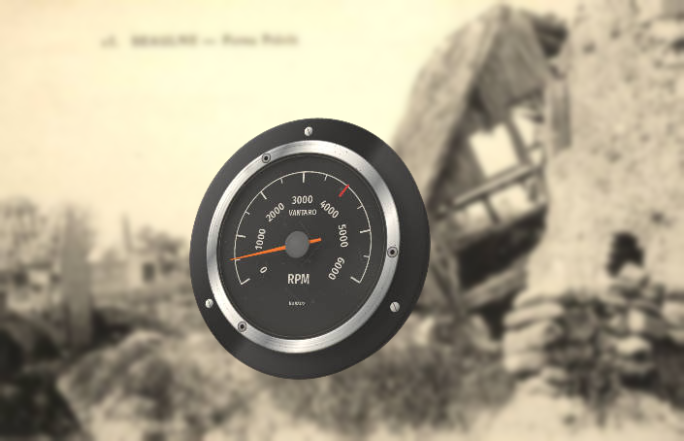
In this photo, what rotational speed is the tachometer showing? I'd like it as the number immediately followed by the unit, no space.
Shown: 500rpm
